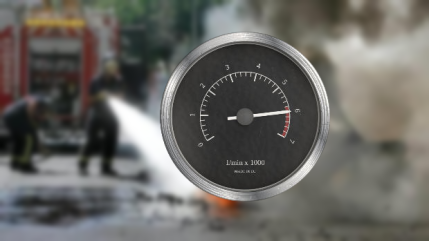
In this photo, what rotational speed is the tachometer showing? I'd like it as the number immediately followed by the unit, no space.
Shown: 6000rpm
